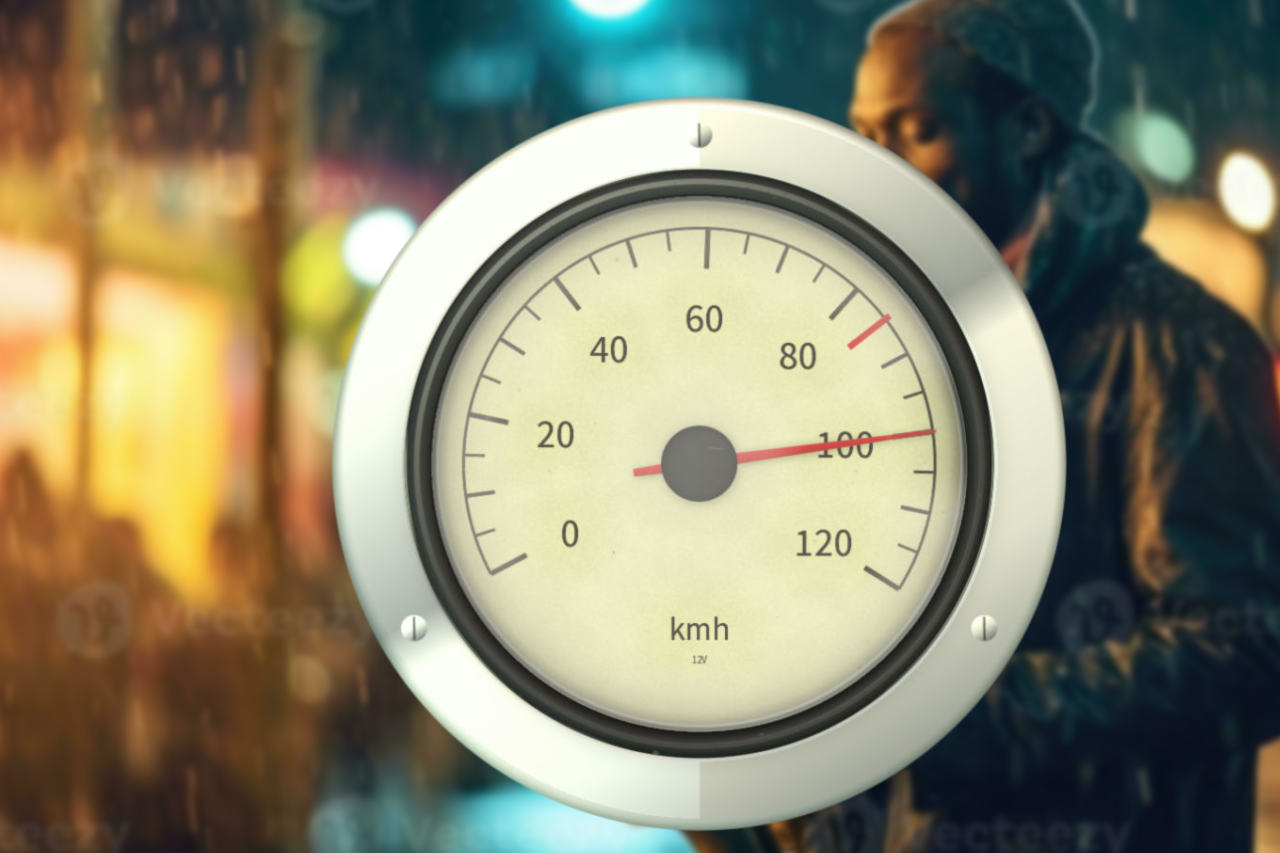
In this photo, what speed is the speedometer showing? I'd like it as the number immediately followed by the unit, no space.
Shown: 100km/h
